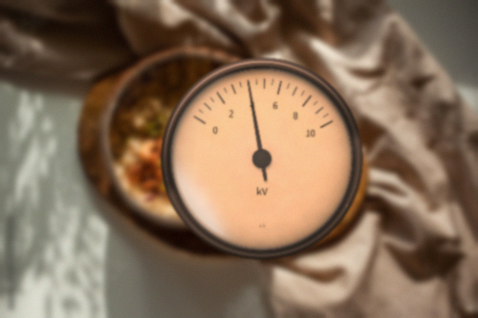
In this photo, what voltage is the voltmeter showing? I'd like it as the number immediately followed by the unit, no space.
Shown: 4kV
